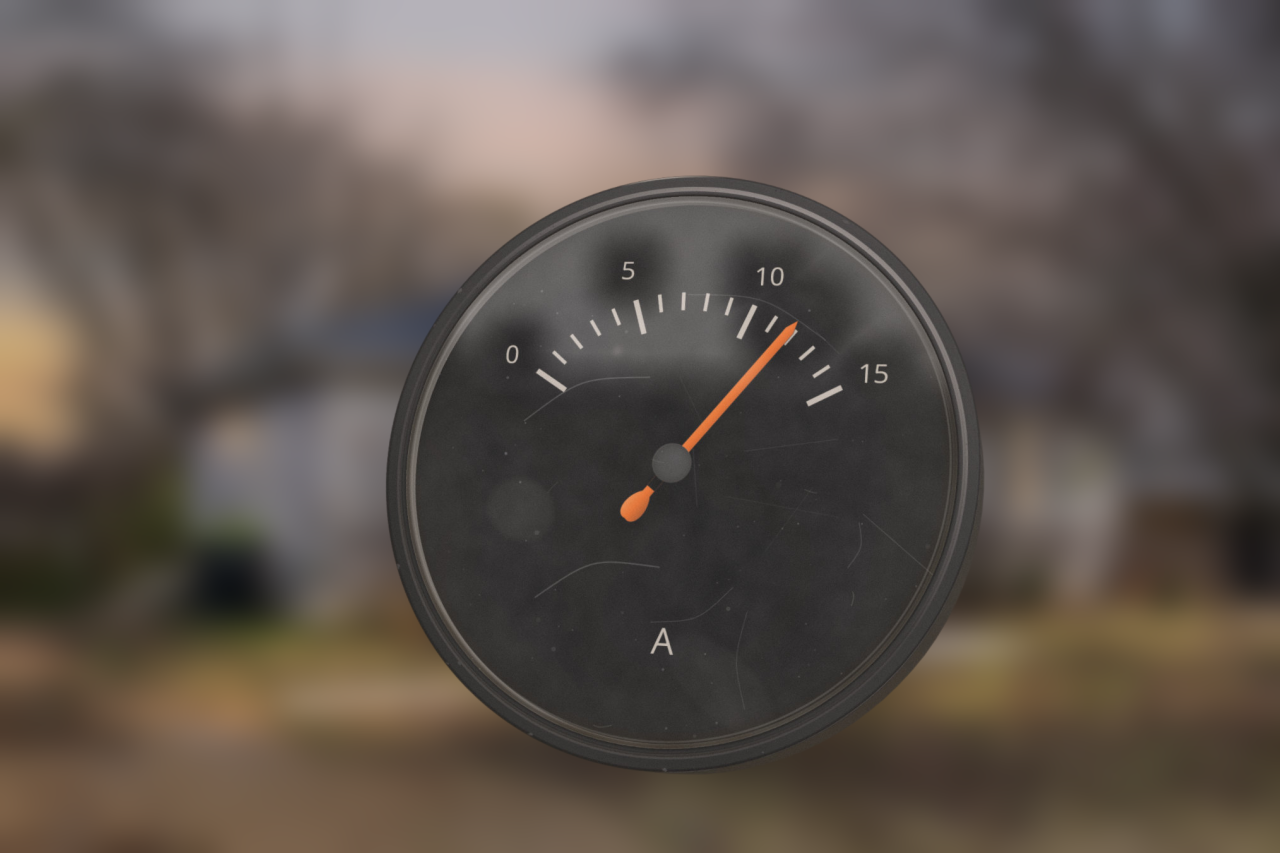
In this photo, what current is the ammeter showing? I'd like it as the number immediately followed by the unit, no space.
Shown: 12A
